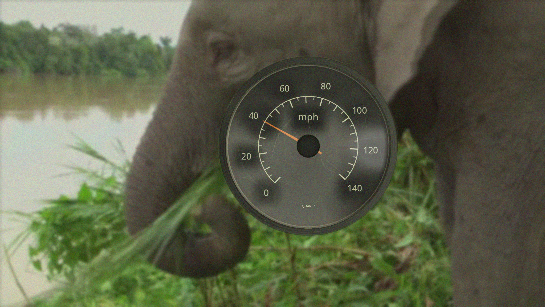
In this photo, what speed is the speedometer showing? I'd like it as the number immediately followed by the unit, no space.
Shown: 40mph
